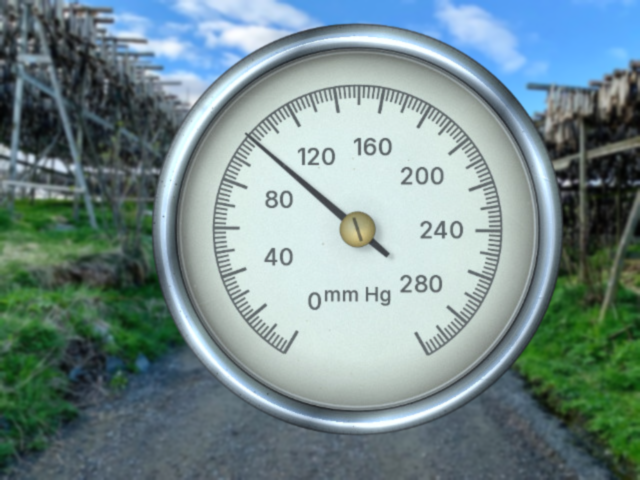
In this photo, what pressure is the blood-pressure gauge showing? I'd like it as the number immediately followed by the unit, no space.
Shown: 100mmHg
